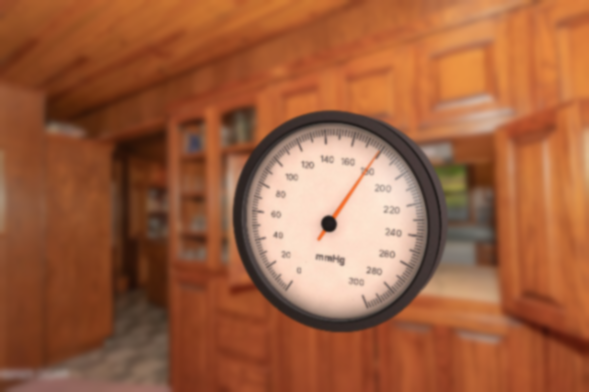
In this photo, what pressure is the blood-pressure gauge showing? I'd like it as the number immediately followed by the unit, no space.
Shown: 180mmHg
